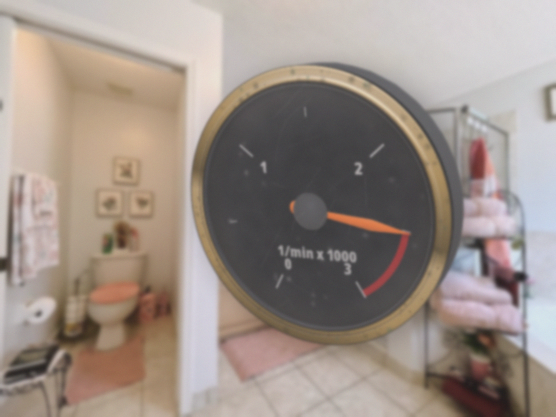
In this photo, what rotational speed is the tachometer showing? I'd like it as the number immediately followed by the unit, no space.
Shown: 2500rpm
